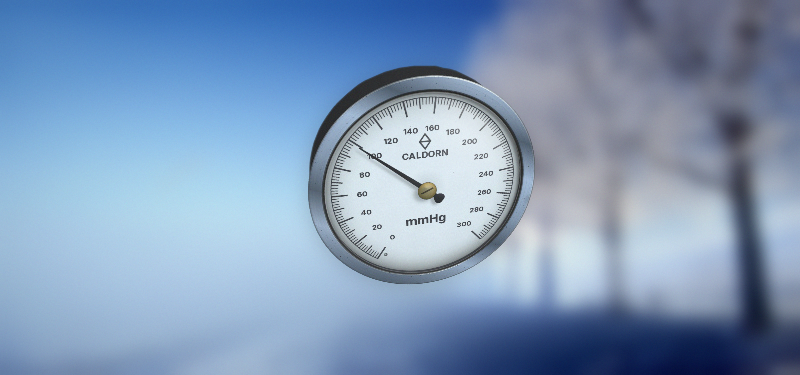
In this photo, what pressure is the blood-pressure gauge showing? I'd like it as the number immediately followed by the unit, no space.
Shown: 100mmHg
